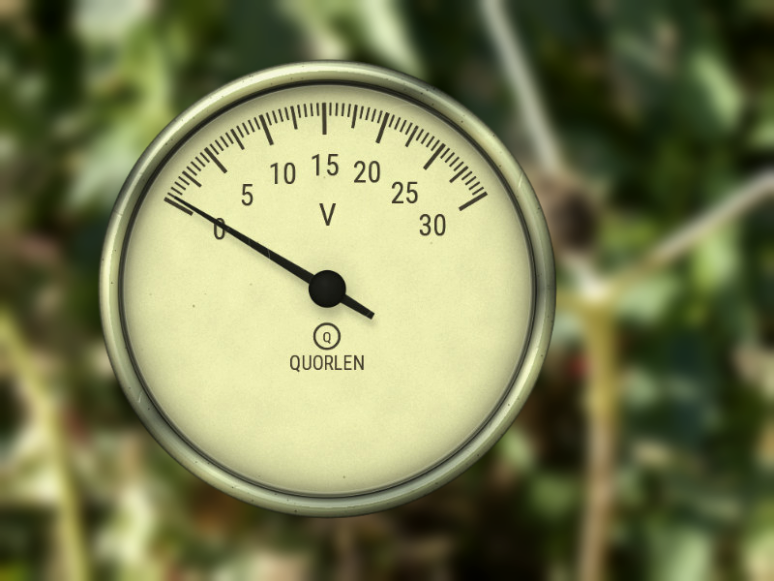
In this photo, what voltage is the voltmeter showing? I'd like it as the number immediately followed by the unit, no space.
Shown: 0.5V
